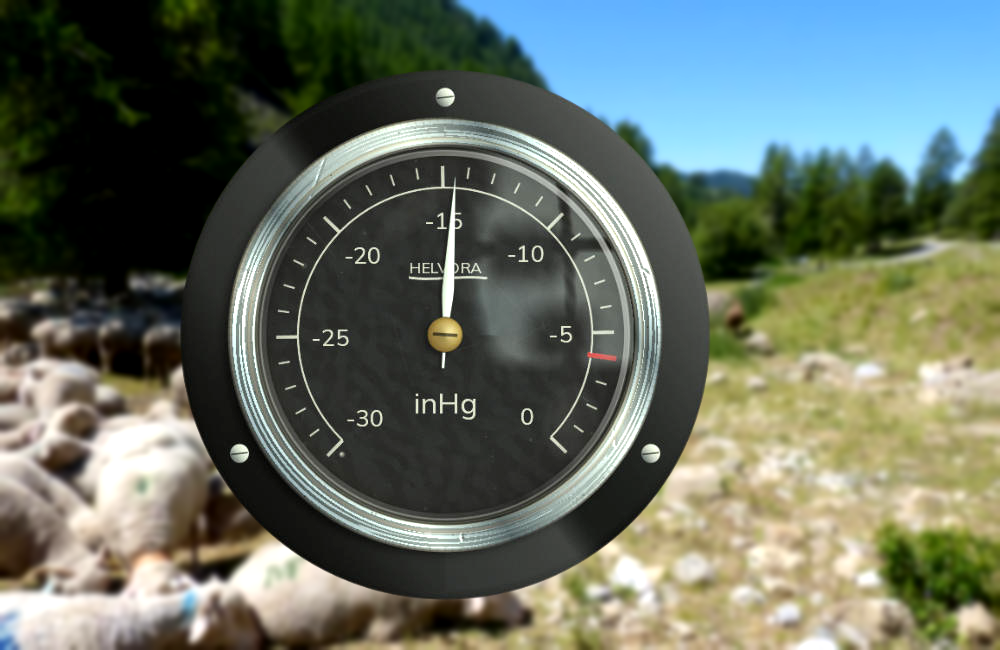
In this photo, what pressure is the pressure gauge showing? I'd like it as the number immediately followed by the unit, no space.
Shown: -14.5inHg
